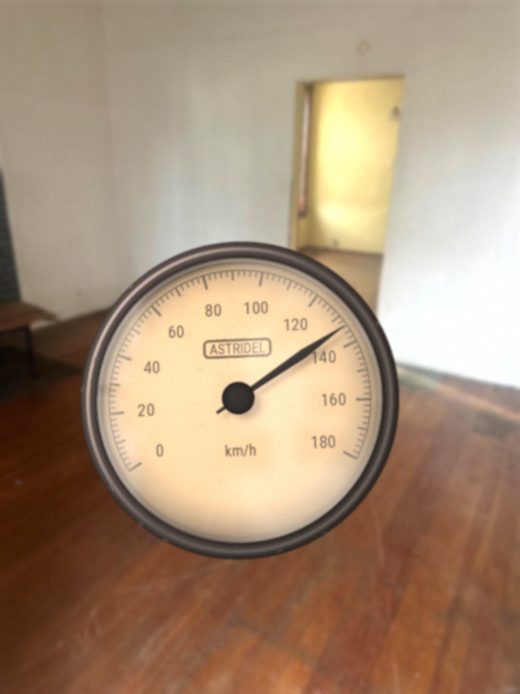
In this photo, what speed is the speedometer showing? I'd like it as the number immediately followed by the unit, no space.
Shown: 134km/h
